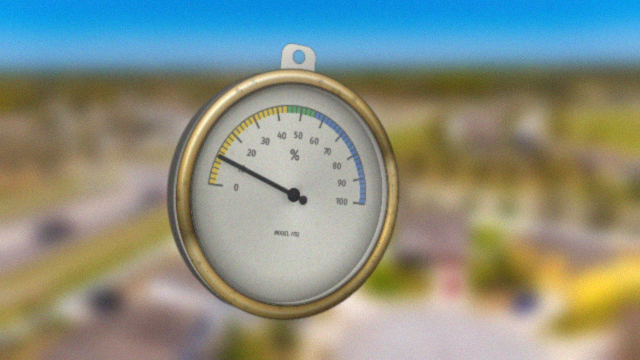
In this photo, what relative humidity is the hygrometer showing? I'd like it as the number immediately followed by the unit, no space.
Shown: 10%
